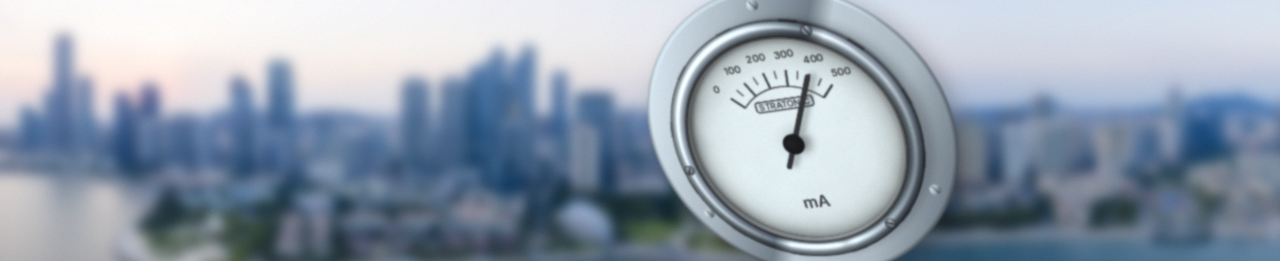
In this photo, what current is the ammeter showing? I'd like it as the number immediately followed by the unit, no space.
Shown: 400mA
